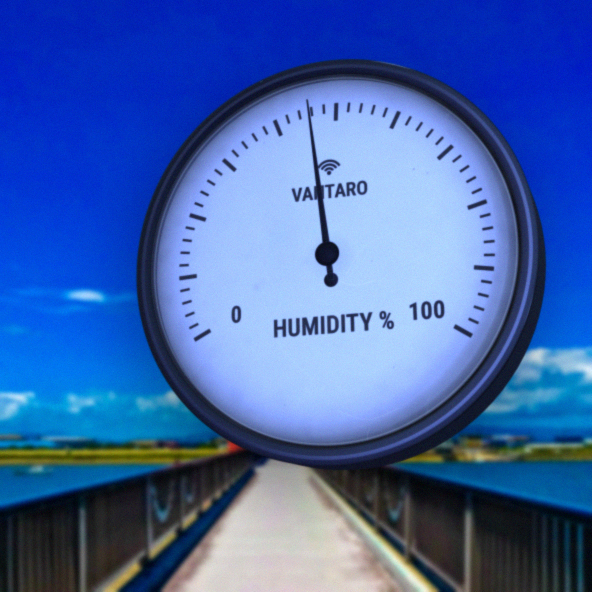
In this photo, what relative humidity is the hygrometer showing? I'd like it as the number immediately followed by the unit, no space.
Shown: 46%
